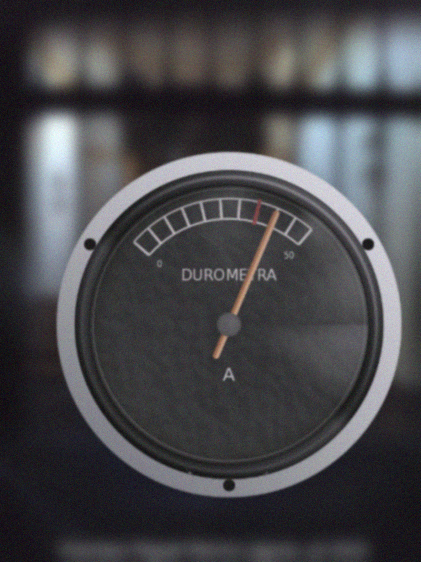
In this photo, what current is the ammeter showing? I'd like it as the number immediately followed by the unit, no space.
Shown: 40A
